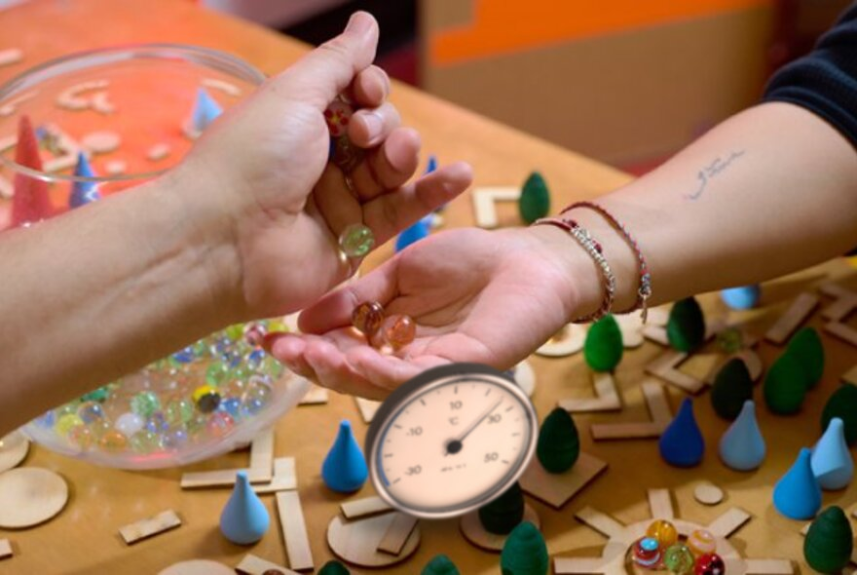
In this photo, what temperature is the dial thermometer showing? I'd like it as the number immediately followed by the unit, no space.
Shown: 25°C
